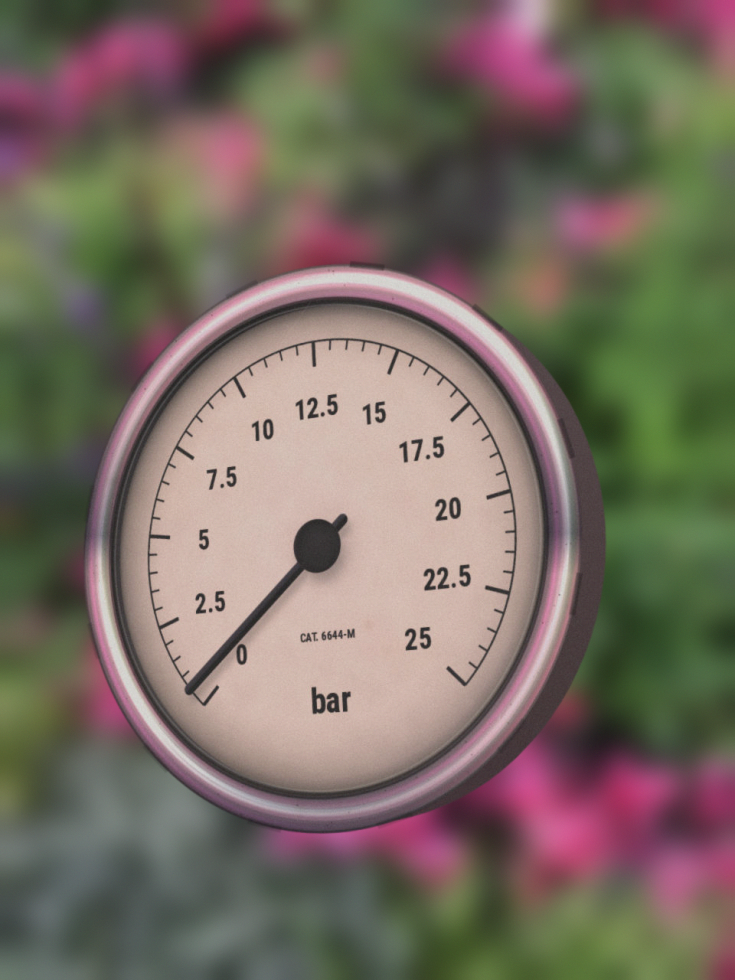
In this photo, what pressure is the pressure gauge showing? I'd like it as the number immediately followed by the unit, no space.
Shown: 0.5bar
